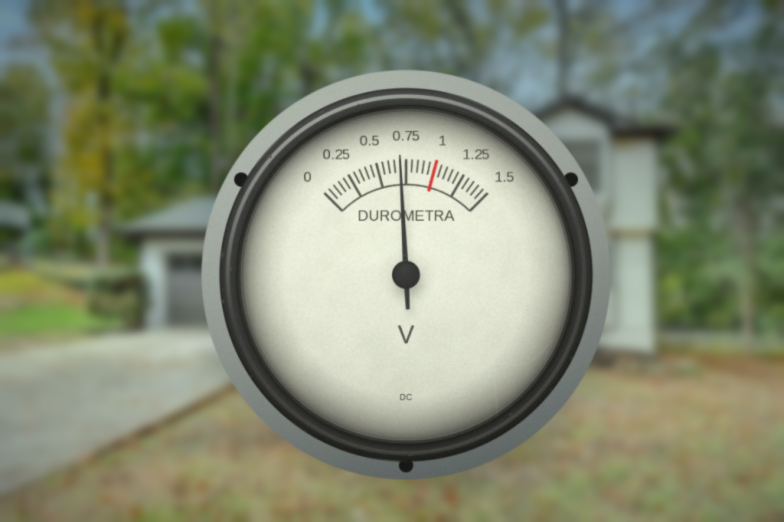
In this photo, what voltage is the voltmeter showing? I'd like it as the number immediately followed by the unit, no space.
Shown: 0.7V
